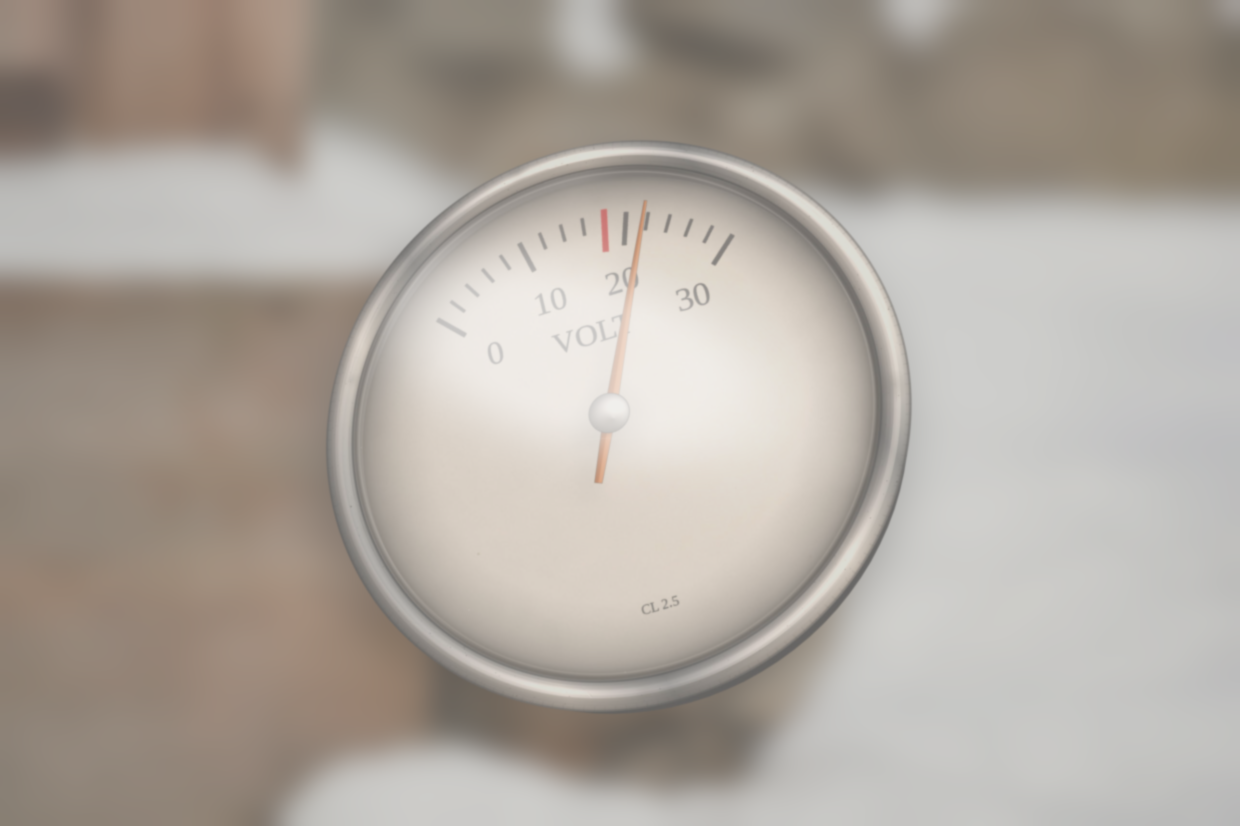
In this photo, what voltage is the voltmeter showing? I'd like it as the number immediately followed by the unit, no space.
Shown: 22V
